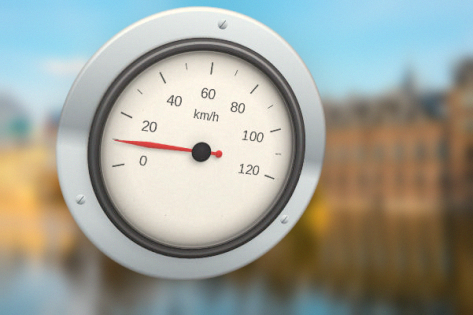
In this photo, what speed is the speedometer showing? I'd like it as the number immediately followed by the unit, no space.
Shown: 10km/h
